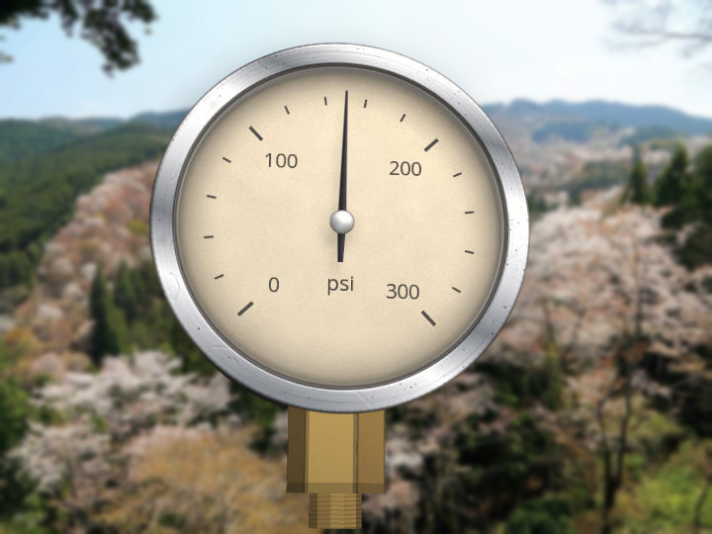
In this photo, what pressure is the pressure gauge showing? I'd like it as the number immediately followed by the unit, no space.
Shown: 150psi
